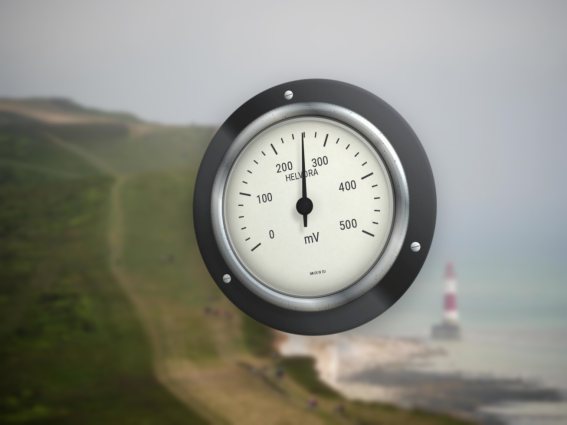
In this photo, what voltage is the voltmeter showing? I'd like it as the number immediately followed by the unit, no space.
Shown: 260mV
